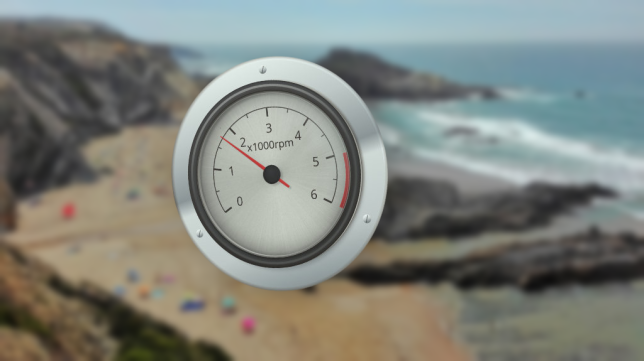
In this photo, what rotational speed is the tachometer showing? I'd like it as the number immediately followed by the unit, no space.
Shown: 1750rpm
